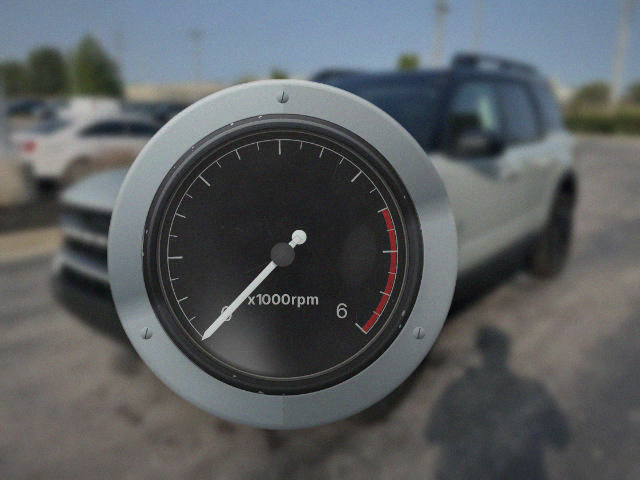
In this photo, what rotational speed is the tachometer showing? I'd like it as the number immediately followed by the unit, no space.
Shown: 0rpm
